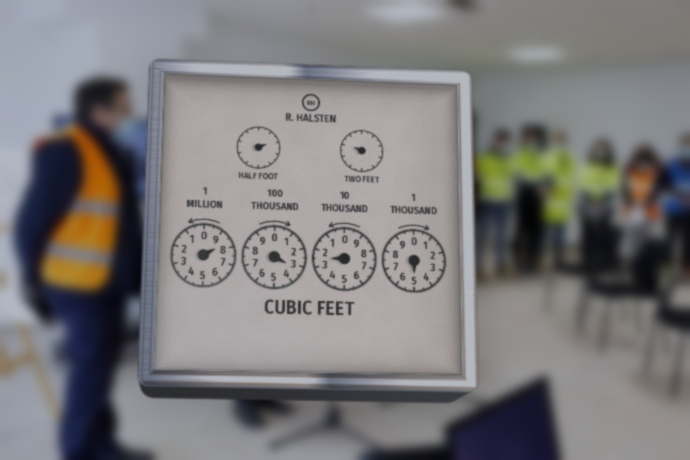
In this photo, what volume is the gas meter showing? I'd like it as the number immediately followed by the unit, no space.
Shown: 832500ft³
